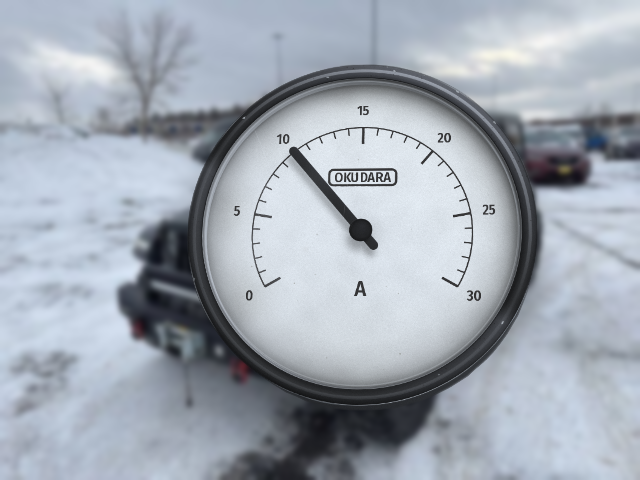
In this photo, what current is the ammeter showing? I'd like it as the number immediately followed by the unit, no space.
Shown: 10A
